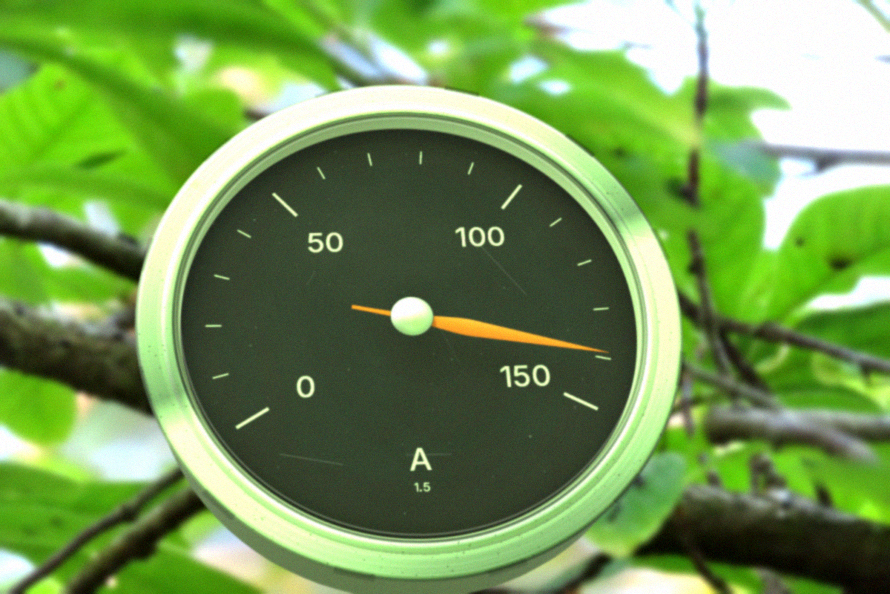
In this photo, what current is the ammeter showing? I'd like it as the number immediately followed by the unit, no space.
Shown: 140A
